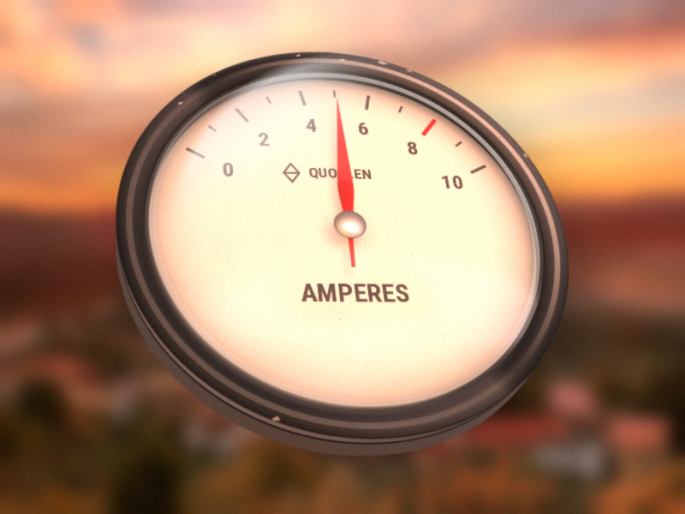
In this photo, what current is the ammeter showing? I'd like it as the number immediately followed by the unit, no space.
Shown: 5A
